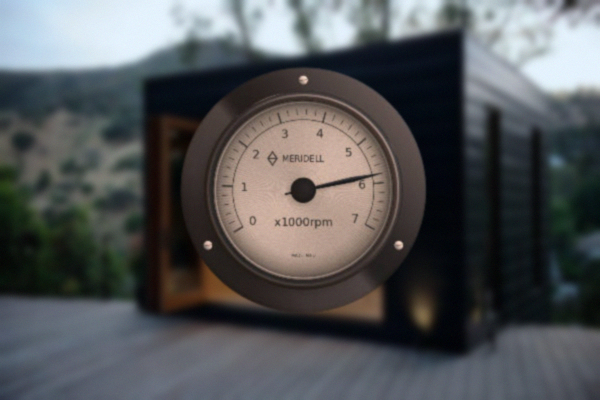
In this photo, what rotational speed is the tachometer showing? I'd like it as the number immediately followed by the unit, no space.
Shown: 5800rpm
